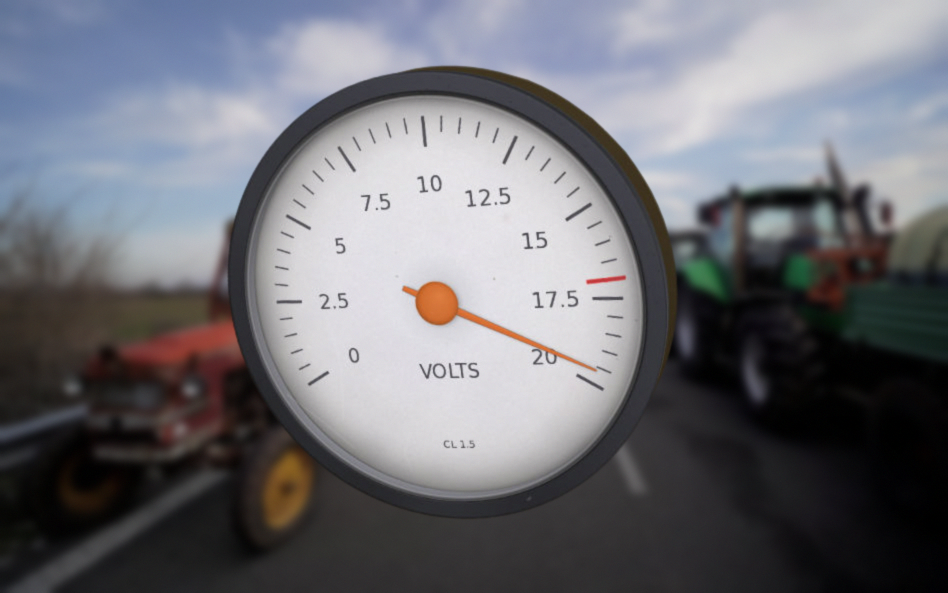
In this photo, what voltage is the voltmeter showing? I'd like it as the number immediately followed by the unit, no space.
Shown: 19.5V
